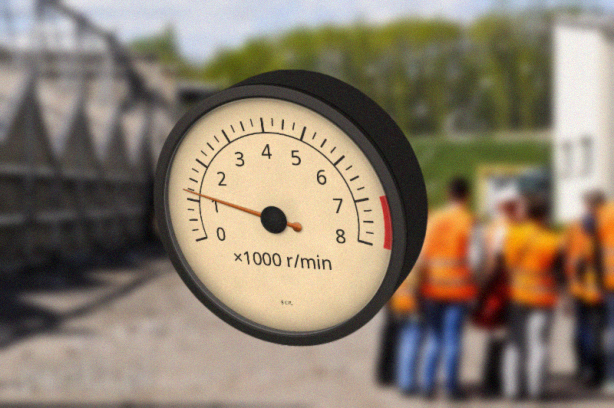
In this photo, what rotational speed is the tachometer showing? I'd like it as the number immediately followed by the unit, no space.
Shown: 1250rpm
